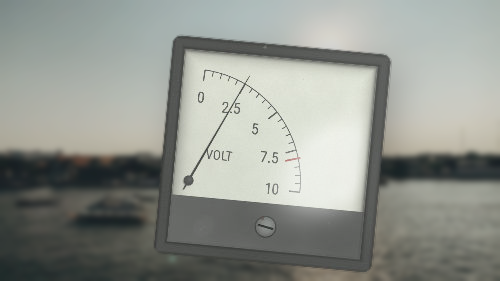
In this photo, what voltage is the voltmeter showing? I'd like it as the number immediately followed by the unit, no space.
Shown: 2.5V
